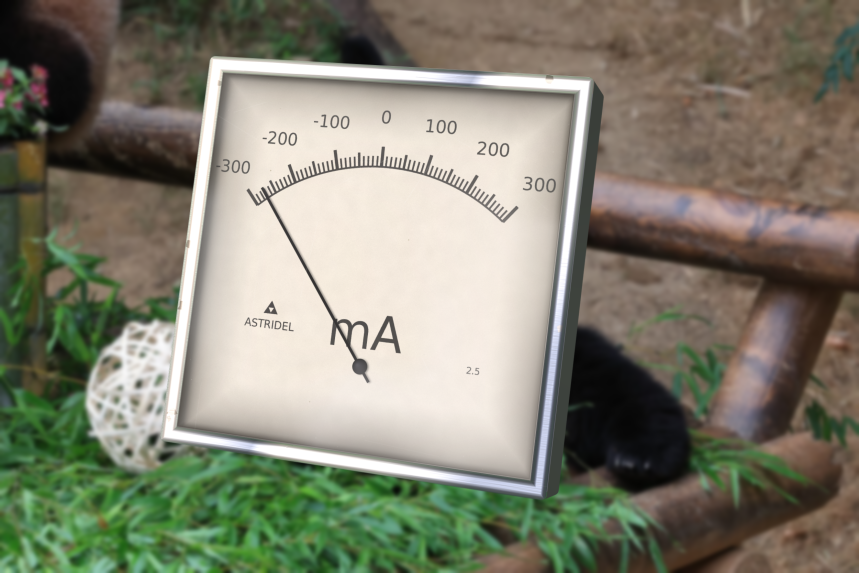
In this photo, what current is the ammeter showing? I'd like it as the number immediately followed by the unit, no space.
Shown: -270mA
